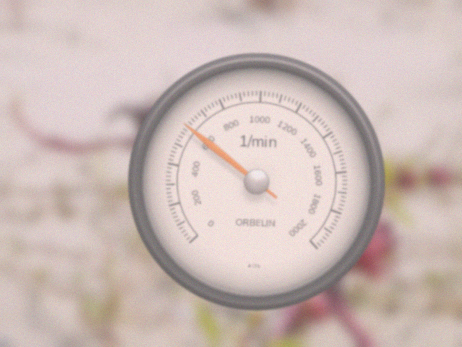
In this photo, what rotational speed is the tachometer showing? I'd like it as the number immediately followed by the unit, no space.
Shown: 600rpm
